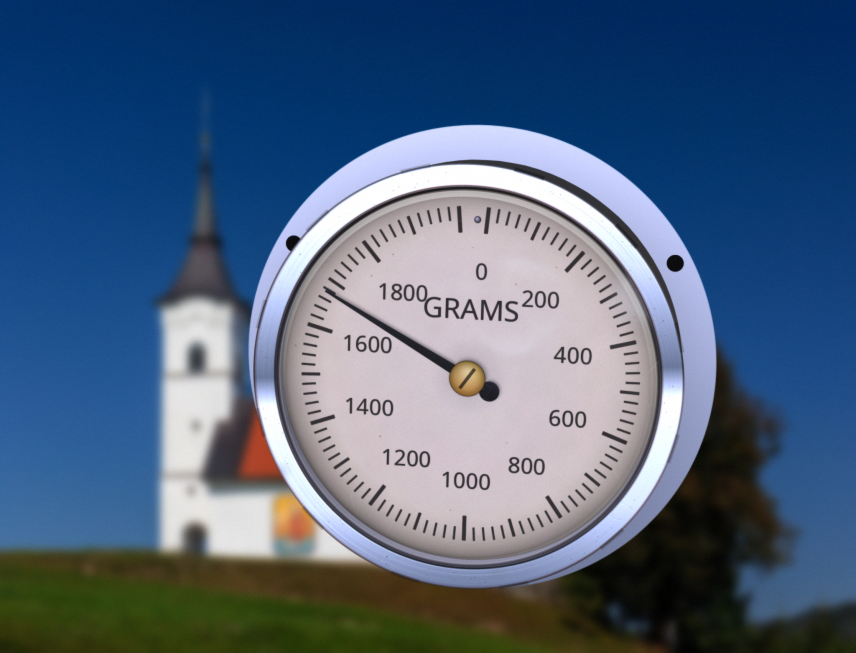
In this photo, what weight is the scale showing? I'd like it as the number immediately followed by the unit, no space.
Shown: 1680g
